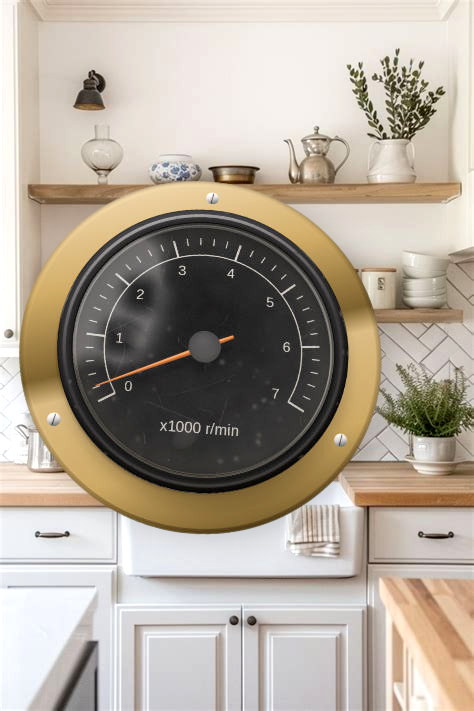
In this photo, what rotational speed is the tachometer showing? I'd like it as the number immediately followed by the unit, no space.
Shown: 200rpm
